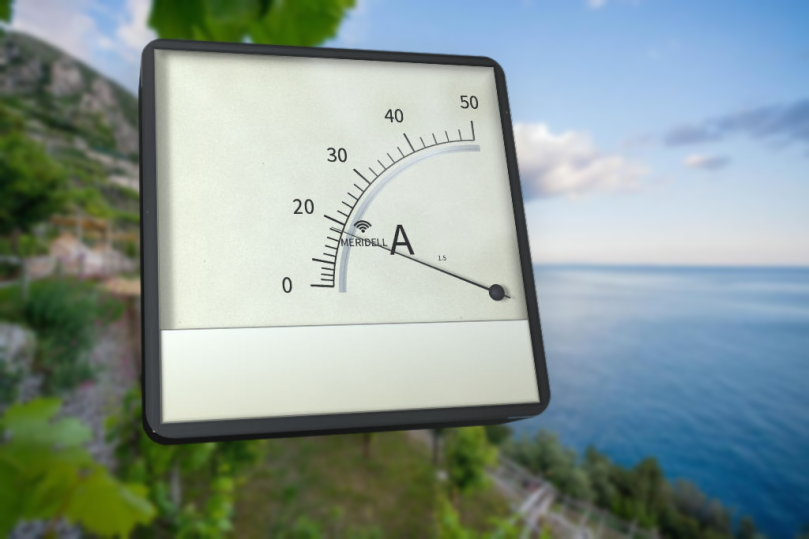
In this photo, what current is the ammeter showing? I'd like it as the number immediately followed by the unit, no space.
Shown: 18A
